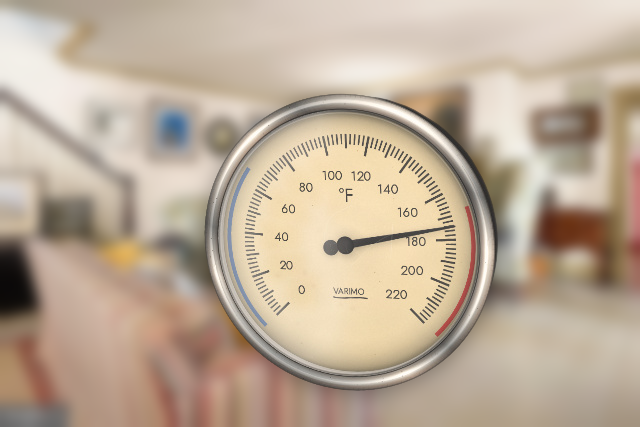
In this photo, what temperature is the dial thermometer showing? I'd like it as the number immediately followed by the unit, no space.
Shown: 174°F
